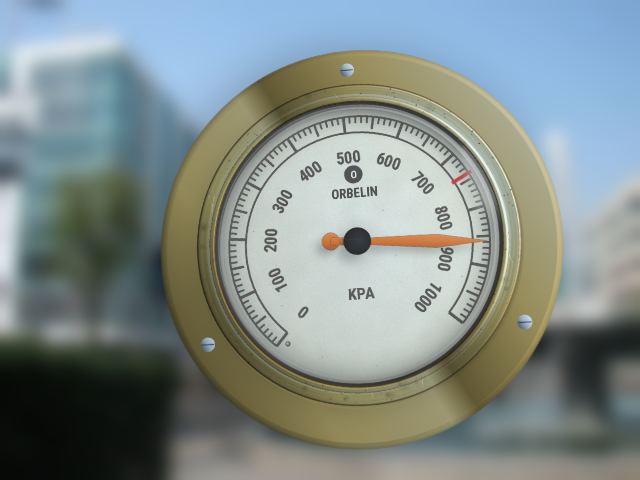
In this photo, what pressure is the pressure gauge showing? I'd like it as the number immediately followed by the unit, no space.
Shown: 860kPa
